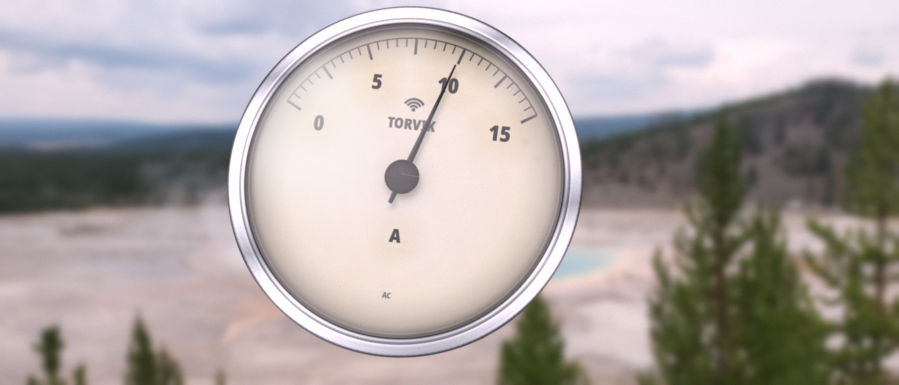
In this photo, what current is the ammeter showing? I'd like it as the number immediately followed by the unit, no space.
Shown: 10A
